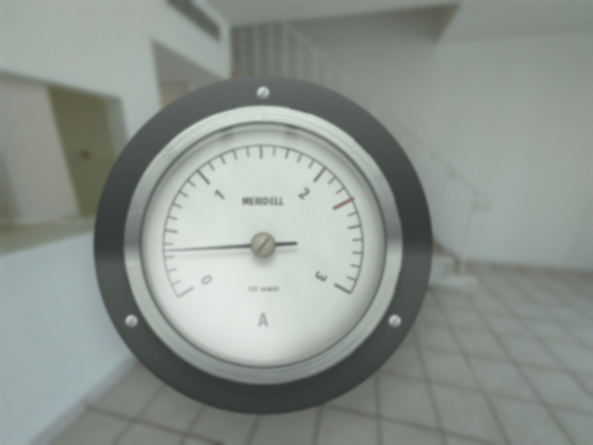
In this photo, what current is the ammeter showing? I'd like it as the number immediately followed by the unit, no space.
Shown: 0.35A
